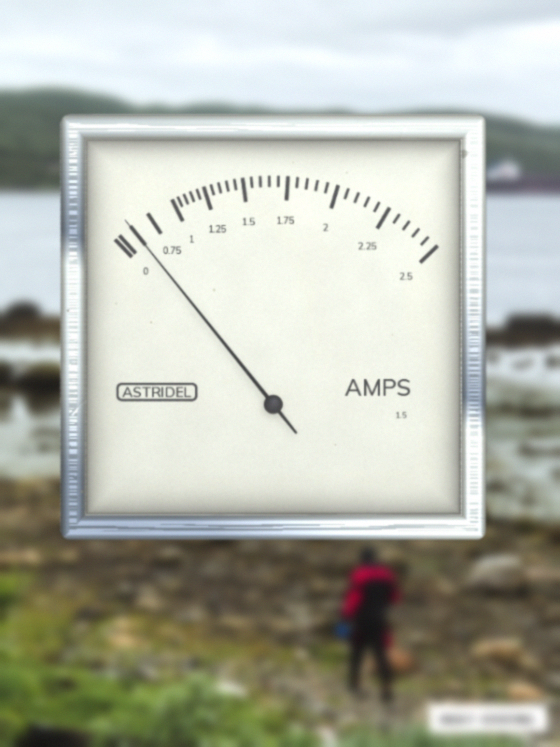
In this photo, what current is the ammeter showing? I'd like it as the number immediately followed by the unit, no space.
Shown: 0.5A
